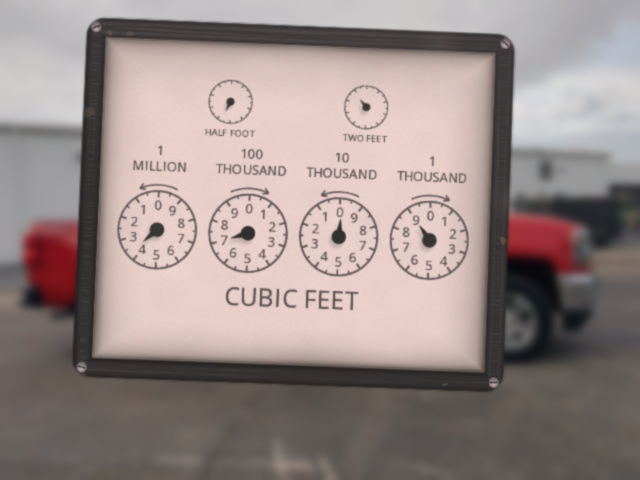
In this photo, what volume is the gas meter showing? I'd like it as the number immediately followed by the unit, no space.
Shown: 369900ft³
